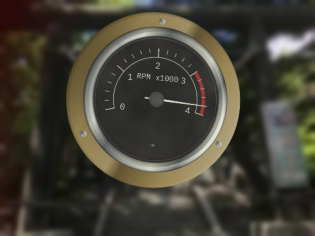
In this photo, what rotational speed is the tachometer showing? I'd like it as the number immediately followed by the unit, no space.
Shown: 3800rpm
